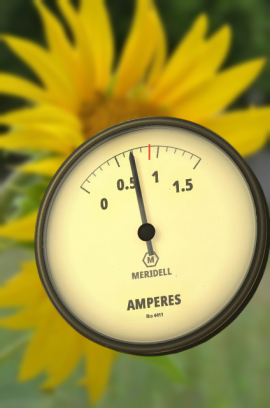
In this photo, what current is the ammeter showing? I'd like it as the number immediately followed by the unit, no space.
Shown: 0.7A
